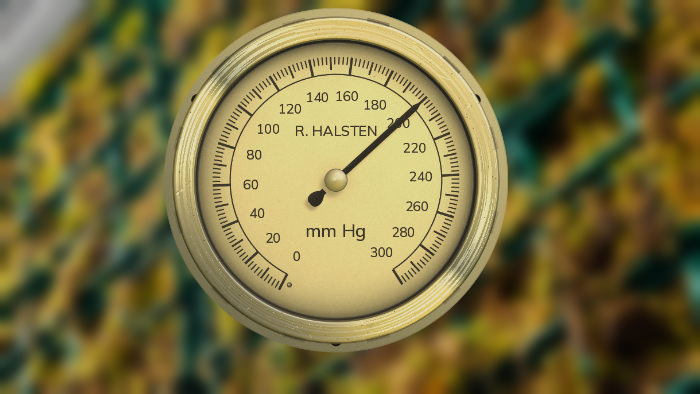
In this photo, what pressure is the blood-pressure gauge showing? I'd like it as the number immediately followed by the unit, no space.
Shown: 200mmHg
